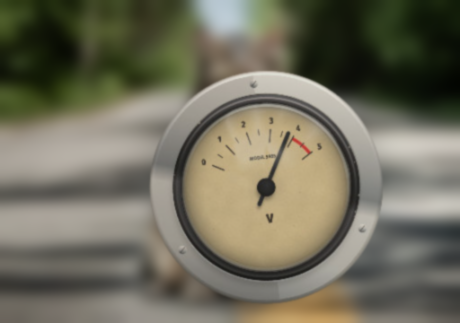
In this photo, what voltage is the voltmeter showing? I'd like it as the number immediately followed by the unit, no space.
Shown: 3.75V
